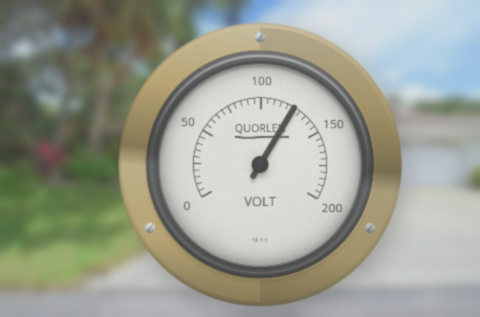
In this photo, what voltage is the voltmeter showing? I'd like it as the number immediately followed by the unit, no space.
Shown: 125V
